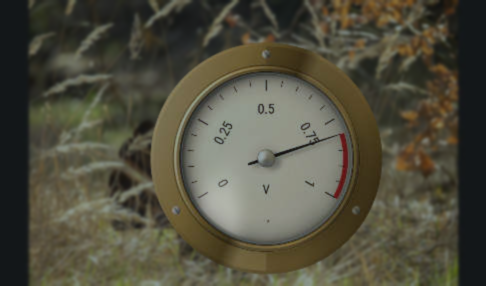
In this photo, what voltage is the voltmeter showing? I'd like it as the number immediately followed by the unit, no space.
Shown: 0.8V
